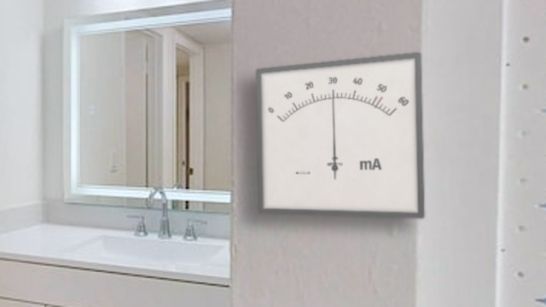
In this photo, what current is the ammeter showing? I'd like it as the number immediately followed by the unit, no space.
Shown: 30mA
